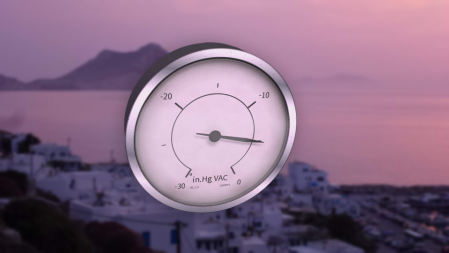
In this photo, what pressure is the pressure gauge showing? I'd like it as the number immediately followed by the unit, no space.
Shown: -5inHg
